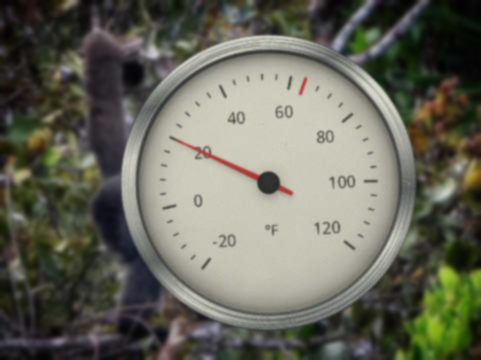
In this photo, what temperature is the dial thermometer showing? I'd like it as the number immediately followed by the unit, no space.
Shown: 20°F
